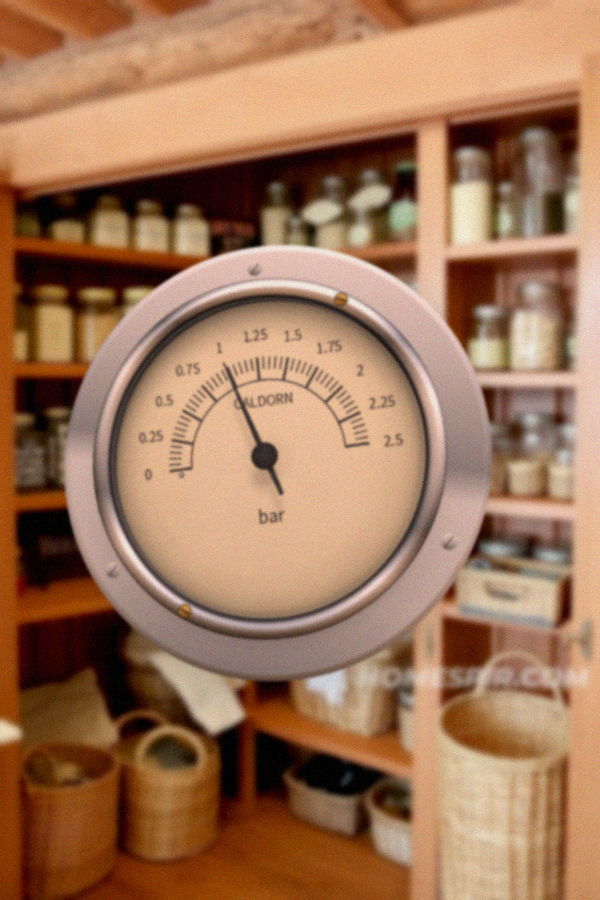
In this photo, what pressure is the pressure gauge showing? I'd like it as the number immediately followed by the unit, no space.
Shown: 1bar
